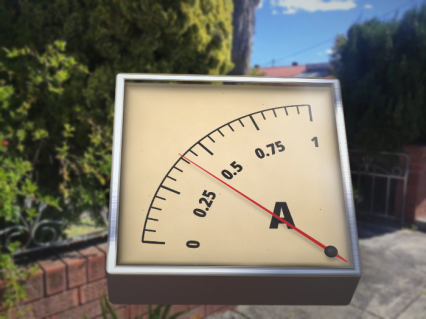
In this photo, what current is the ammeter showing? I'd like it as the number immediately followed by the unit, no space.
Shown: 0.4A
